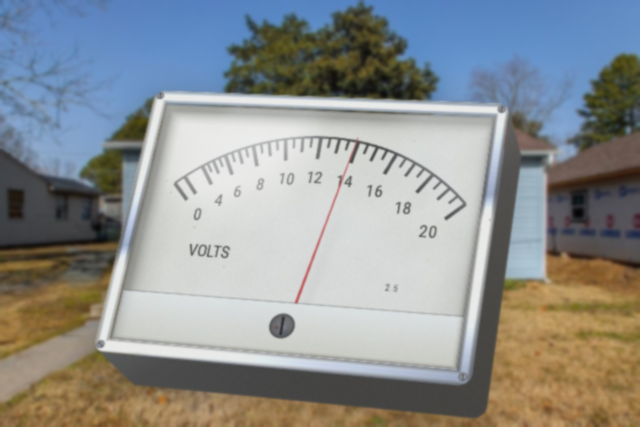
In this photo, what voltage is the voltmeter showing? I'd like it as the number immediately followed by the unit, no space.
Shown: 14V
